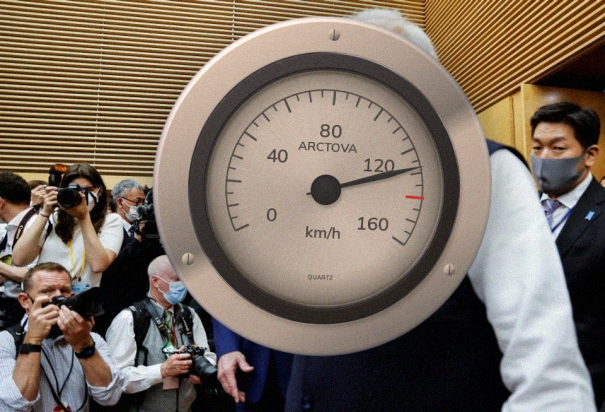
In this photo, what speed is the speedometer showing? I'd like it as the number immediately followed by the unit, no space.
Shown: 127.5km/h
